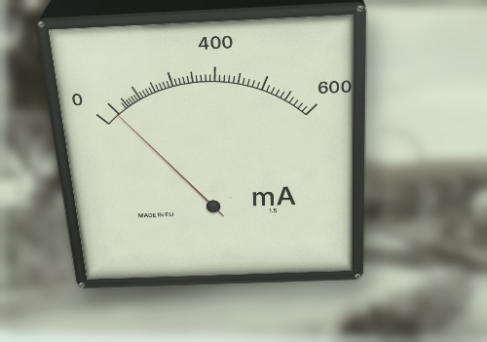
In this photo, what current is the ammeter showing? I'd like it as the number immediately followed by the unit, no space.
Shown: 100mA
